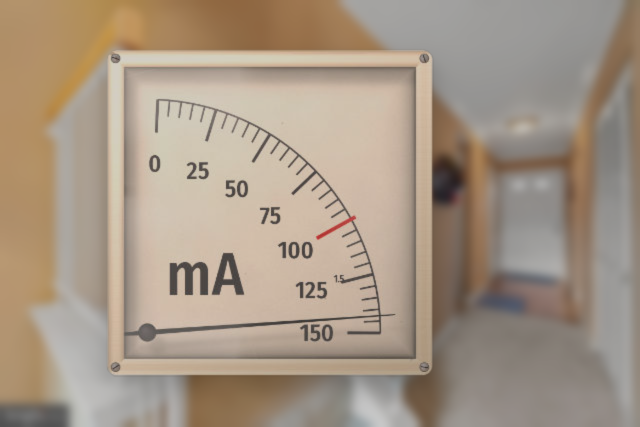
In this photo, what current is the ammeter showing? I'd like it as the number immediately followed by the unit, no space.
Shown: 142.5mA
